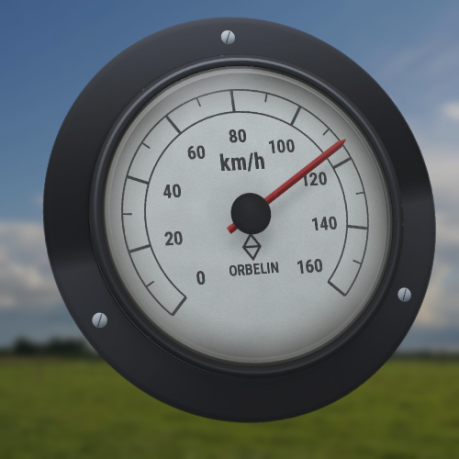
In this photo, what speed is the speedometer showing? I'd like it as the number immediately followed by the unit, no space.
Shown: 115km/h
